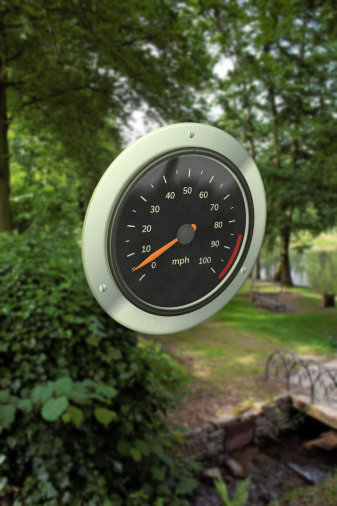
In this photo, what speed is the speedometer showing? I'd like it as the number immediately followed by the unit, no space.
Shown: 5mph
